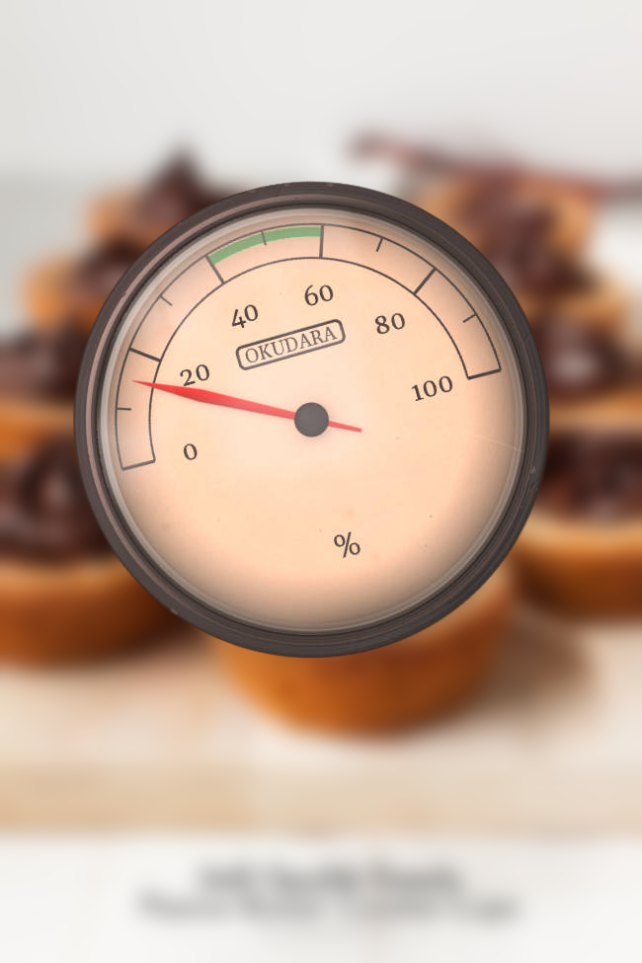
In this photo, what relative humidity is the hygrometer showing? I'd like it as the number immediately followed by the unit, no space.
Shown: 15%
